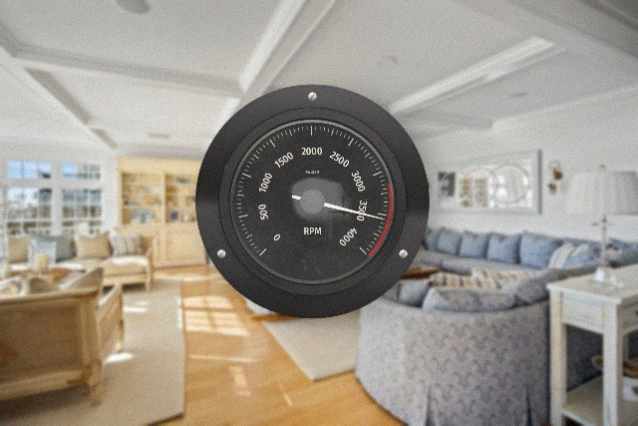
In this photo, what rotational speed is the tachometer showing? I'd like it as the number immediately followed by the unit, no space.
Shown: 3550rpm
